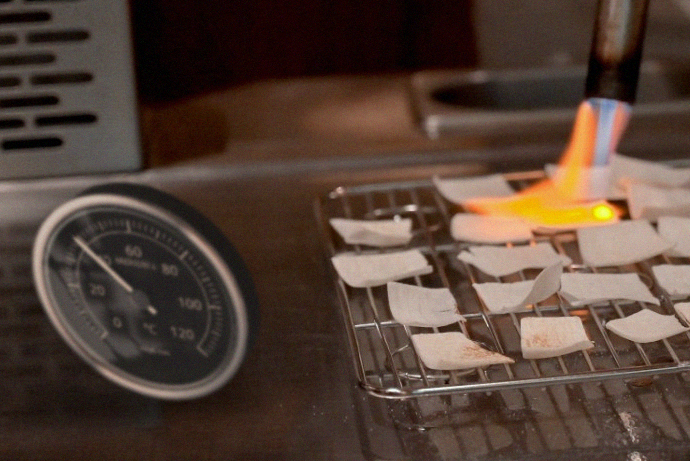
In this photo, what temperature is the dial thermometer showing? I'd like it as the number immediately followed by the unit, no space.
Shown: 40°C
